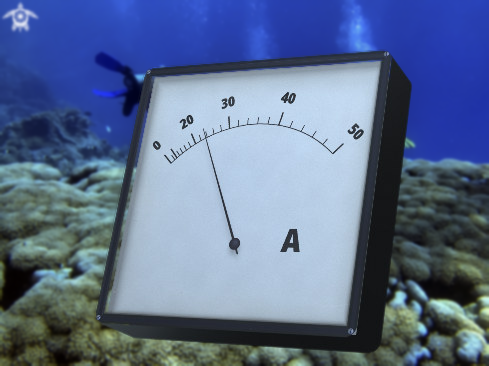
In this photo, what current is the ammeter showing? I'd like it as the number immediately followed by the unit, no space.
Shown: 24A
